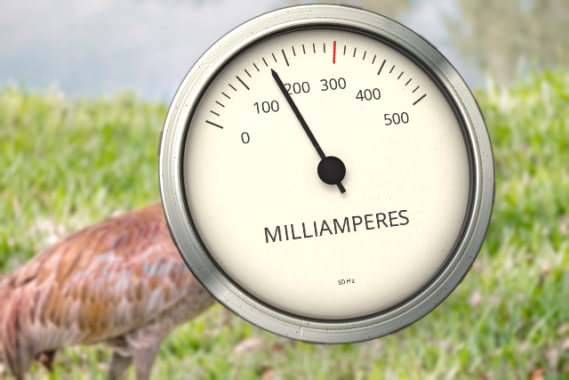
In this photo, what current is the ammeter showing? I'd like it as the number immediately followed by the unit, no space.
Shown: 160mA
